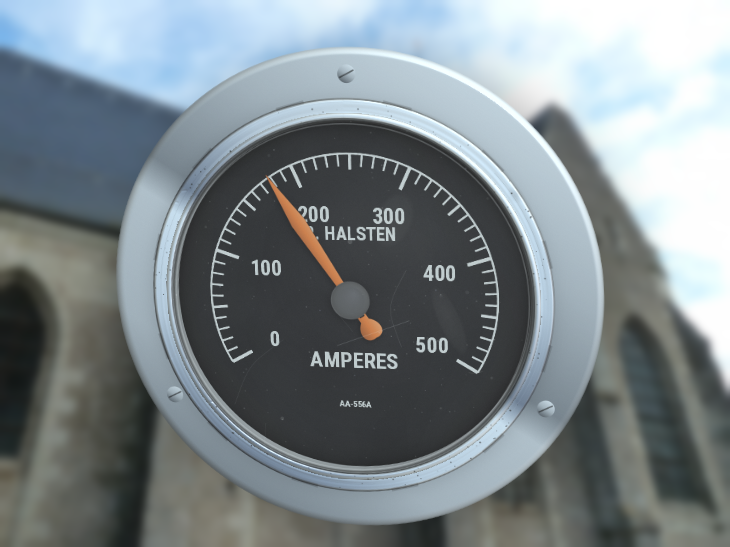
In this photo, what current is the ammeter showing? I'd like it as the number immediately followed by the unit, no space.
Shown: 180A
